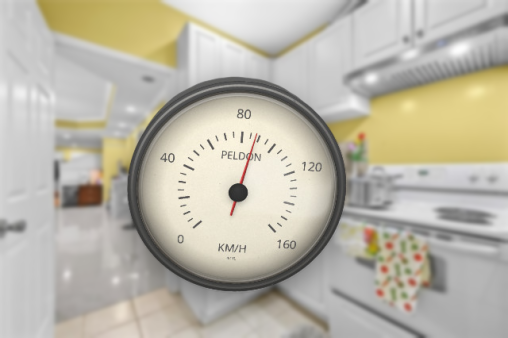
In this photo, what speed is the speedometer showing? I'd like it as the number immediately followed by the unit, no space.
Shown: 87.5km/h
